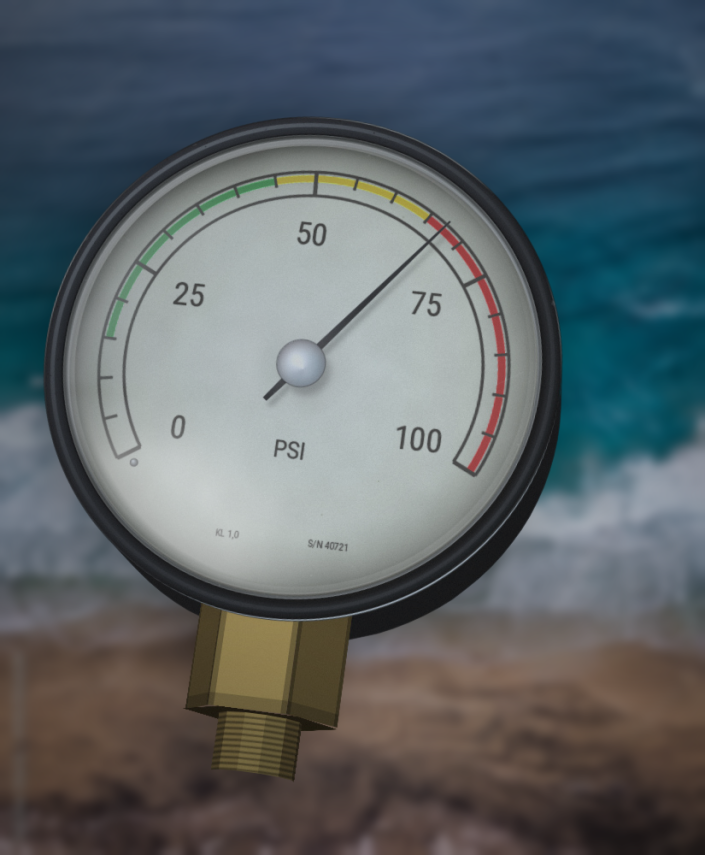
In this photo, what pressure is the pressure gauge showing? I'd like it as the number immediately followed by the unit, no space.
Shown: 67.5psi
